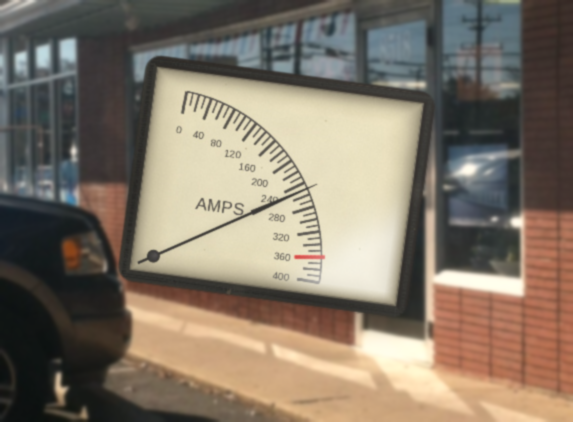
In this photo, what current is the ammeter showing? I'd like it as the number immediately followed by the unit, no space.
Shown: 250A
